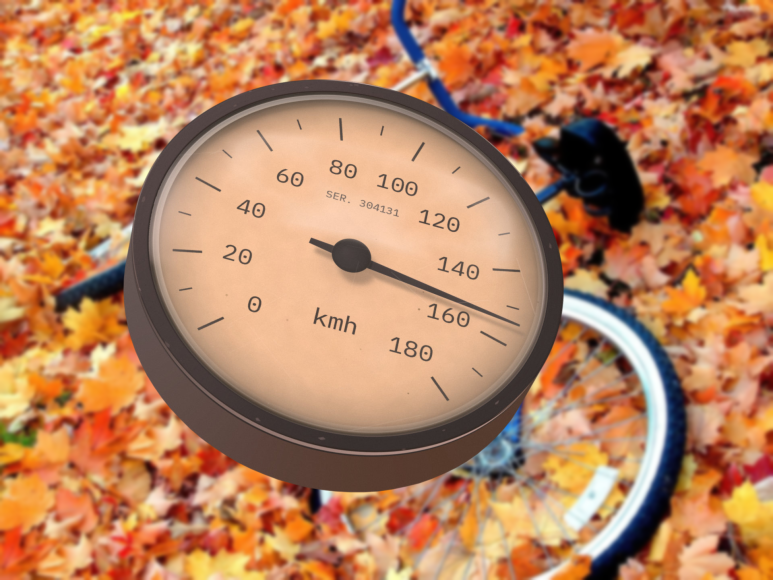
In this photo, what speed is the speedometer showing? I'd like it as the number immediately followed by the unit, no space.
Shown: 155km/h
